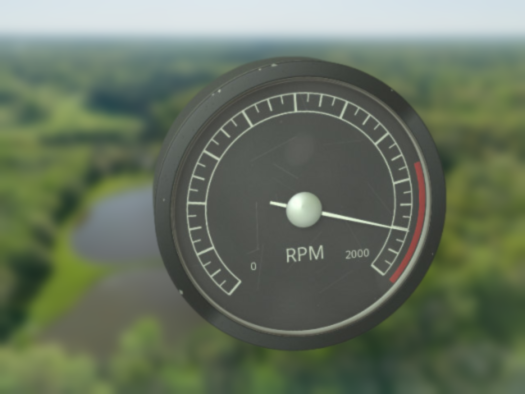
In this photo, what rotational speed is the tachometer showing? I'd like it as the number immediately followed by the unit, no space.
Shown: 1800rpm
